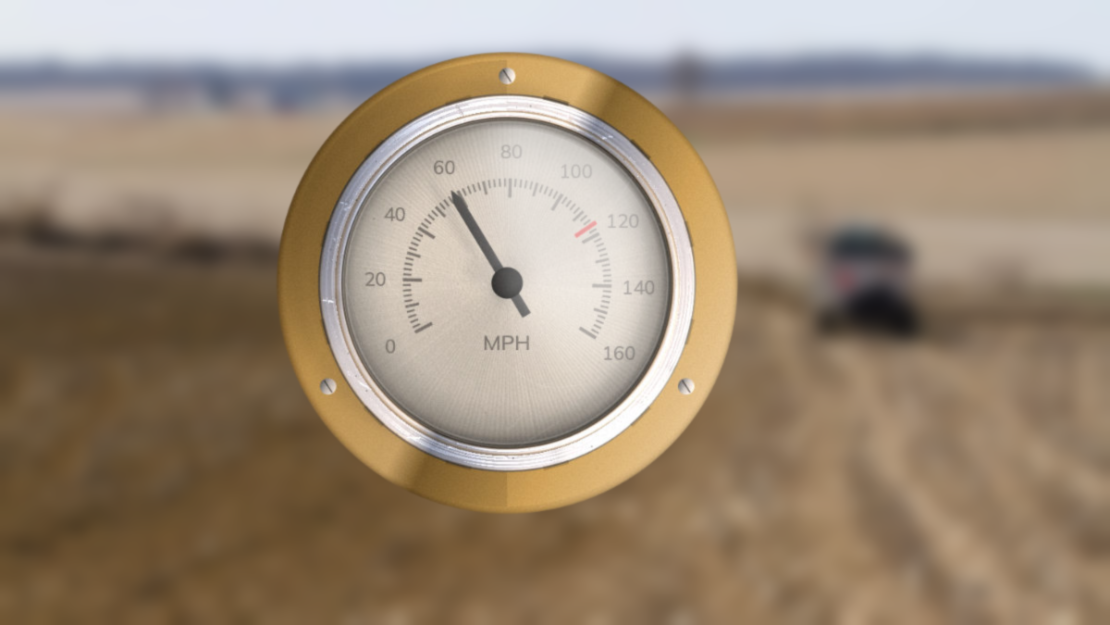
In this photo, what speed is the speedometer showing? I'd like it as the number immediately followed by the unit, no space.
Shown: 58mph
